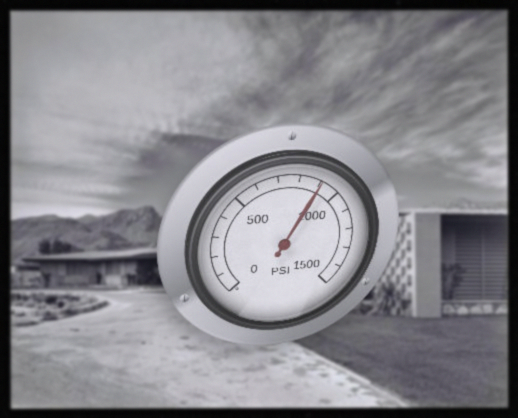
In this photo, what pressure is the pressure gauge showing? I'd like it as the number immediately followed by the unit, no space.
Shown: 900psi
